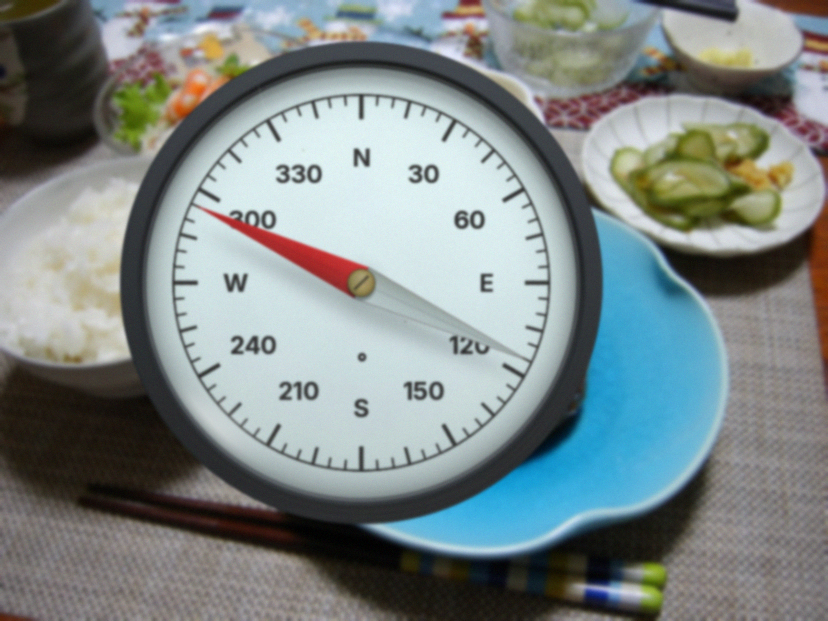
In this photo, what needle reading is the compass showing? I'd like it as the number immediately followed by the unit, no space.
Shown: 295°
